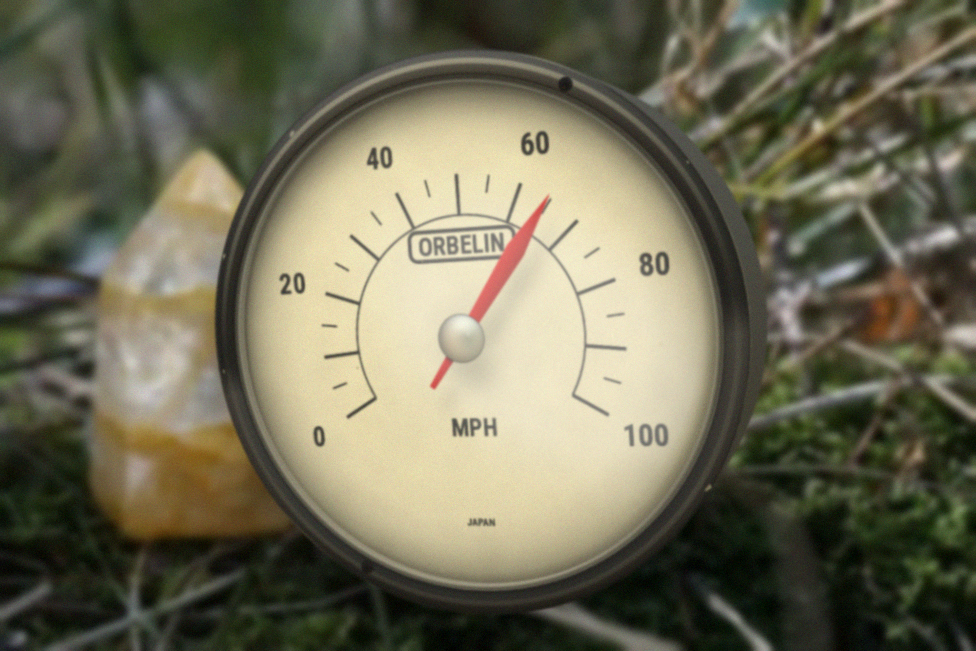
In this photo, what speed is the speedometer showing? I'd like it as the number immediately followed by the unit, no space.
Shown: 65mph
